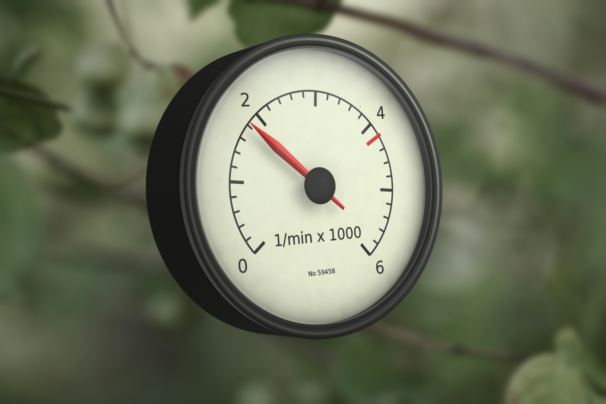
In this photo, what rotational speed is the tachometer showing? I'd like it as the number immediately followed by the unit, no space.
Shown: 1800rpm
